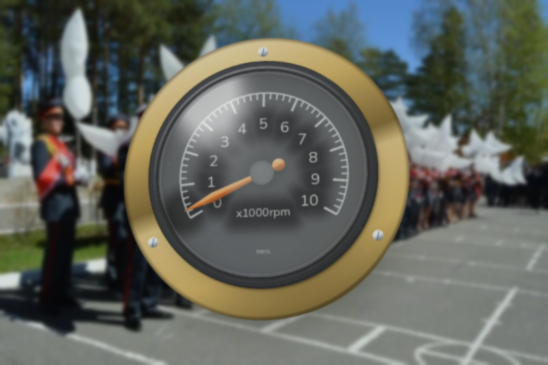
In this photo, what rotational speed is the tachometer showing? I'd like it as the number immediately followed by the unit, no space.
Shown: 200rpm
